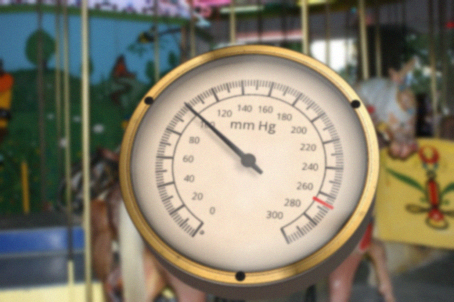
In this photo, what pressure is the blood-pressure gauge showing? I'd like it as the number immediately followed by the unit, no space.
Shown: 100mmHg
